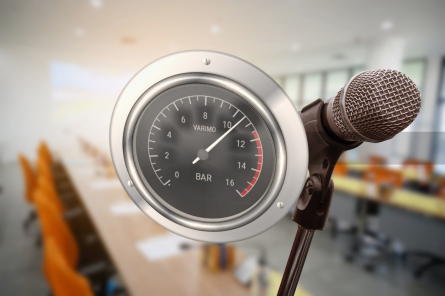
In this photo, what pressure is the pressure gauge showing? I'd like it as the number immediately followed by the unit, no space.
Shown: 10.5bar
